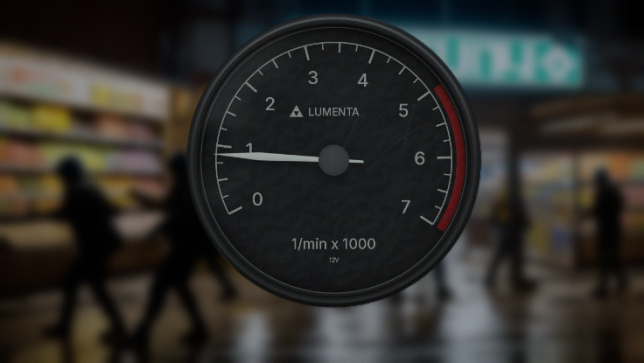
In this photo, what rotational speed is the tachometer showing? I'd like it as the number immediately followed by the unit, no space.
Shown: 875rpm
